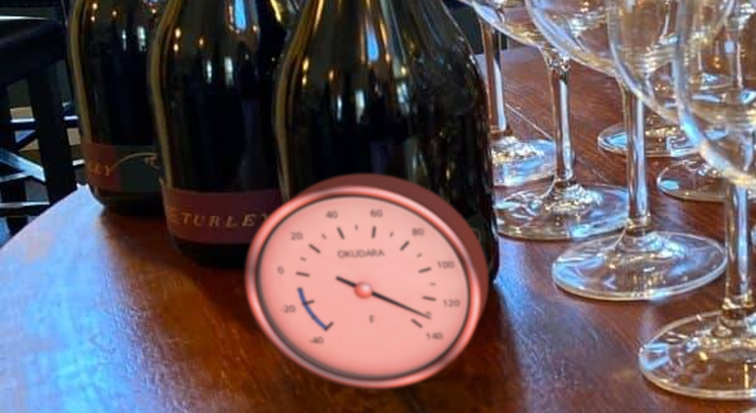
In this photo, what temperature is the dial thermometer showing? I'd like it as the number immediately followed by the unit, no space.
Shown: 130°F
